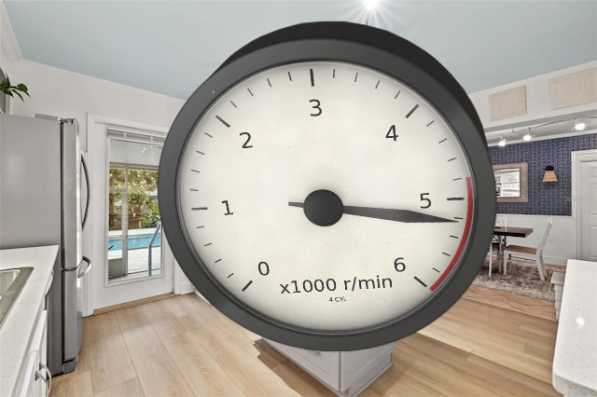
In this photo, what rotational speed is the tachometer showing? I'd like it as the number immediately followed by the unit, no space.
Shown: 5200rpm
